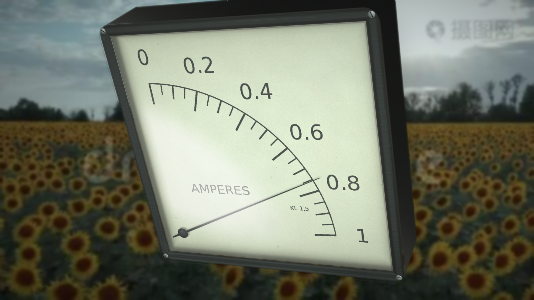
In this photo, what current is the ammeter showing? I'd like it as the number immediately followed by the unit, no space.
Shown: 0.75A
